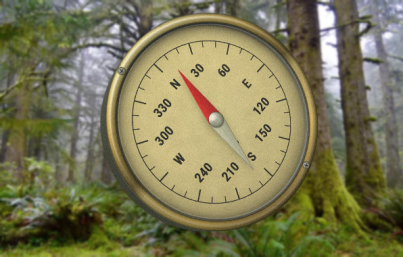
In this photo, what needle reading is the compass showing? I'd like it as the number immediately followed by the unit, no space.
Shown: 10°
